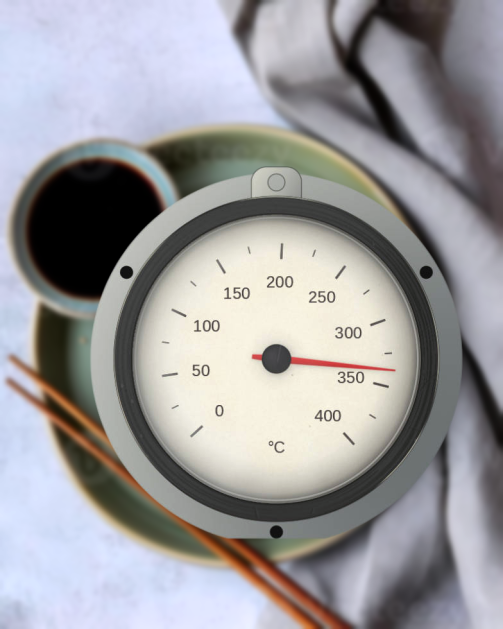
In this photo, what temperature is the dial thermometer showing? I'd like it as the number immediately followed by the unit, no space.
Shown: 337.5°C
